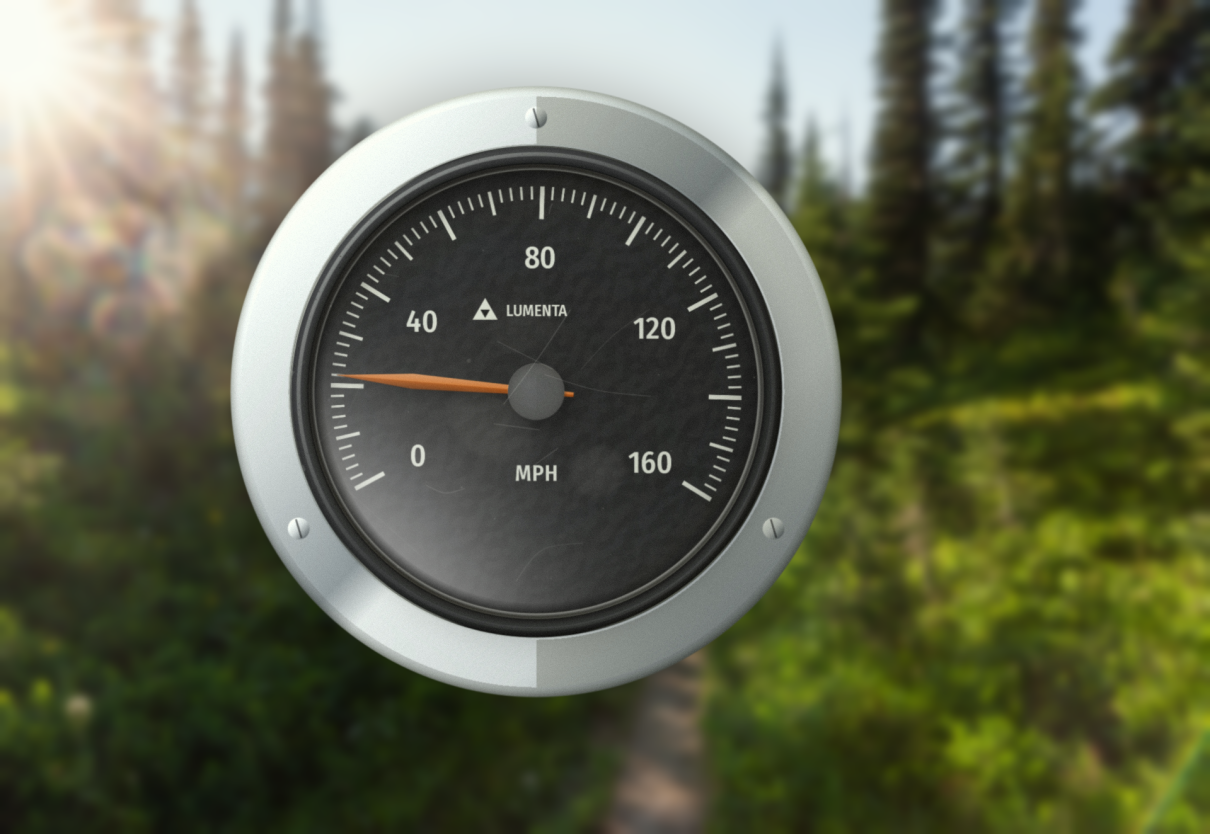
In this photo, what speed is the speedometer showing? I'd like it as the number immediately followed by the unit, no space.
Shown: 22mph
